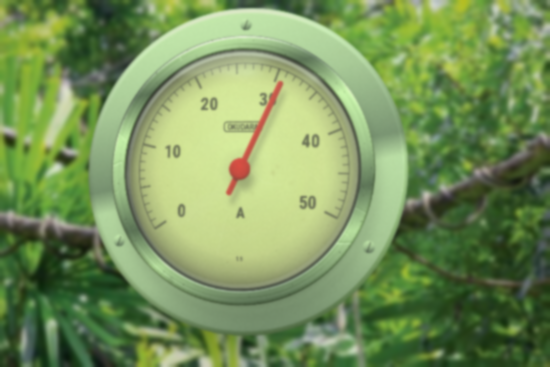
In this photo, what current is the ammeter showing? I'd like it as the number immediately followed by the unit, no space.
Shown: 31A
